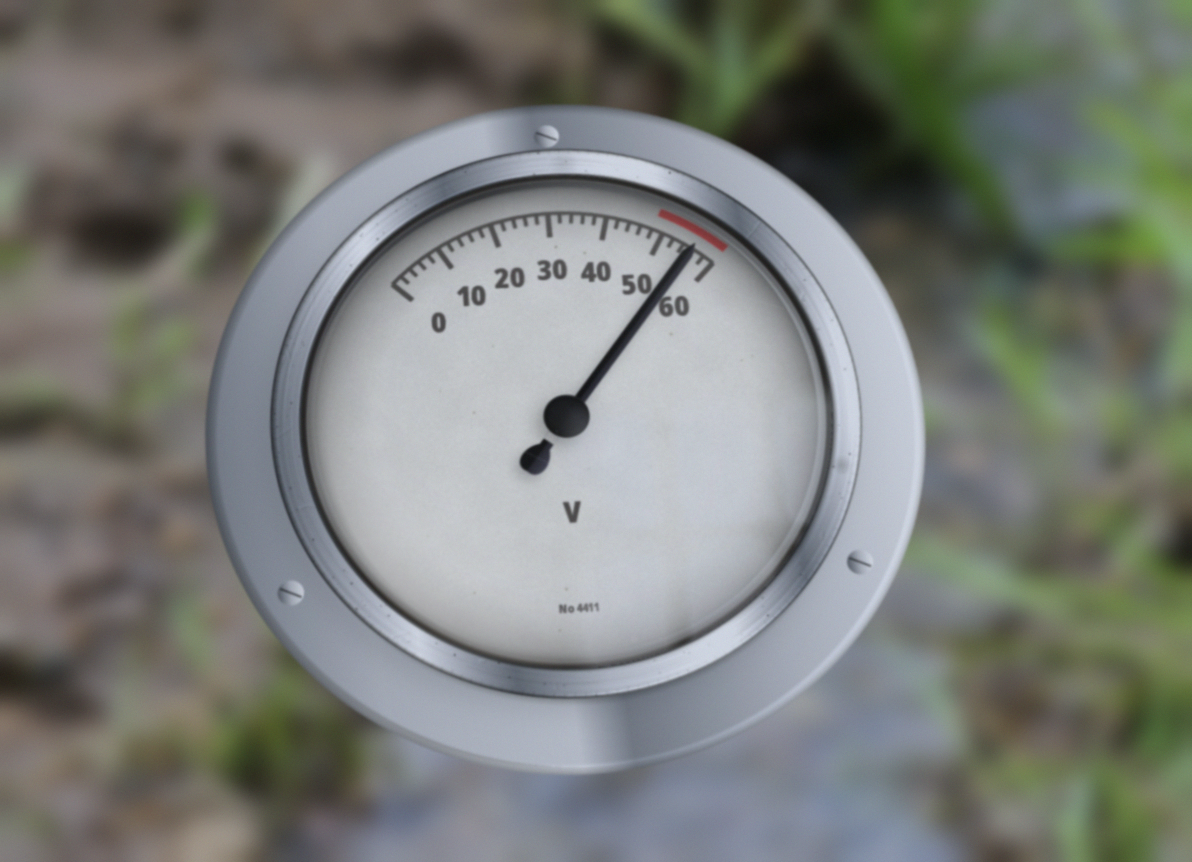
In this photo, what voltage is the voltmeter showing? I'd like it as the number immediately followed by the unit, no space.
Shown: 56V
